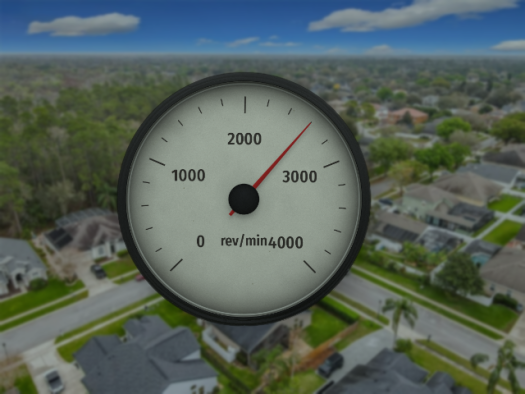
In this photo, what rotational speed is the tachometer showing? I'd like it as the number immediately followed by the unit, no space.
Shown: 2600rpm
